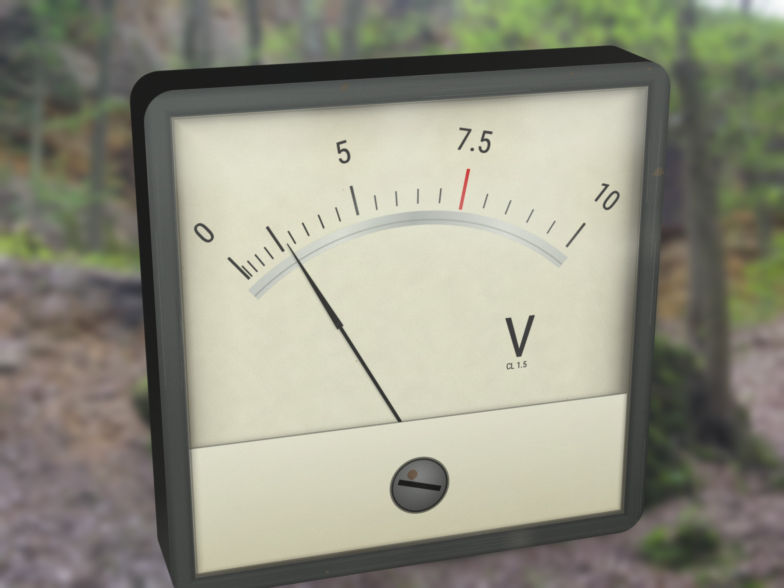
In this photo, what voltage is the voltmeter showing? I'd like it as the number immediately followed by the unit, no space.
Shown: 2.75V
